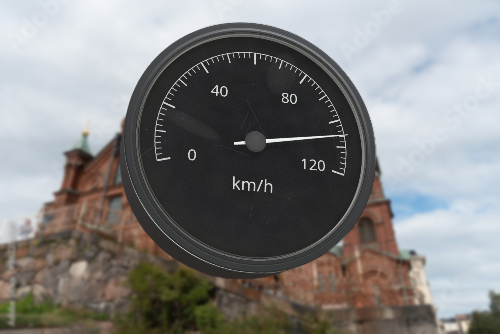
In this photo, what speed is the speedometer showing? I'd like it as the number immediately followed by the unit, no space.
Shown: 106km/h
